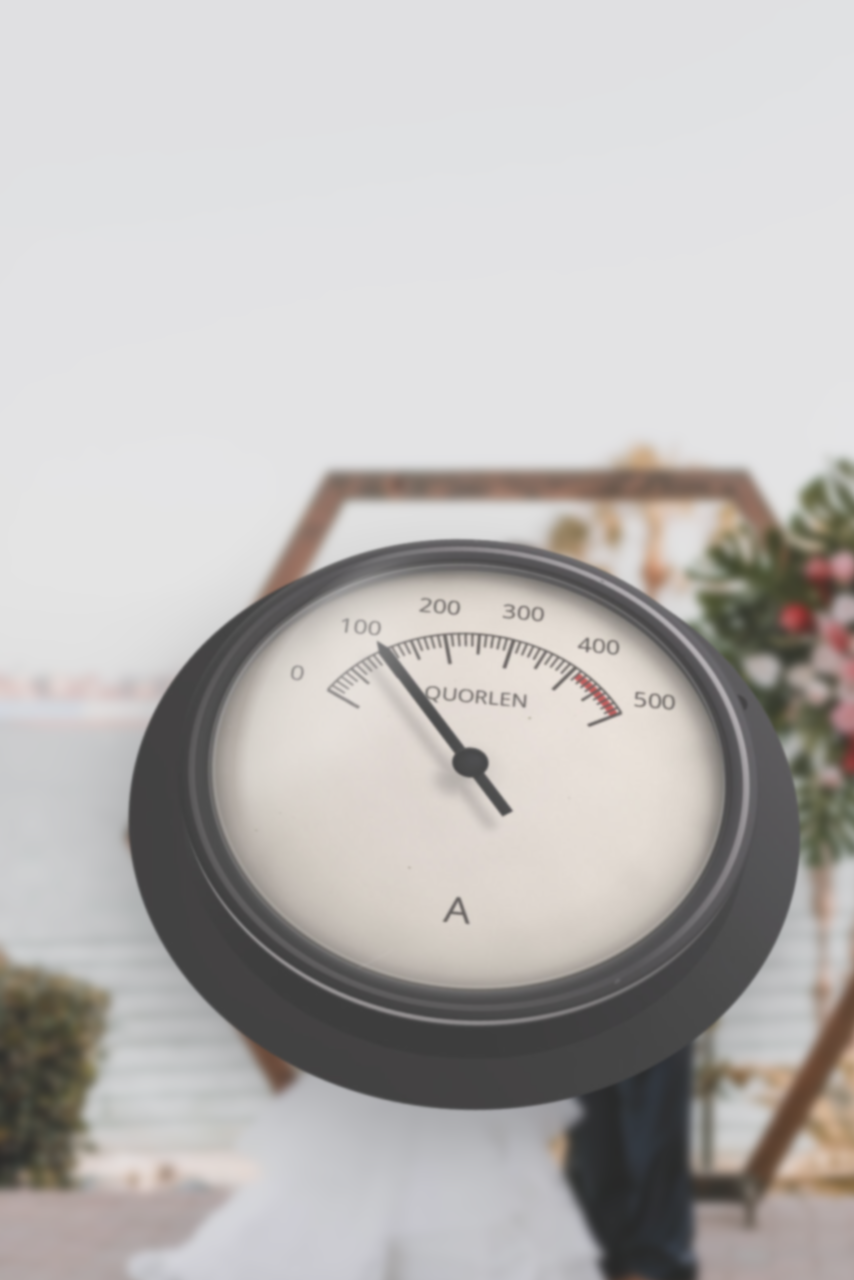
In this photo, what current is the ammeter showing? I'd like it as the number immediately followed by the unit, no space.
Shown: 100A
